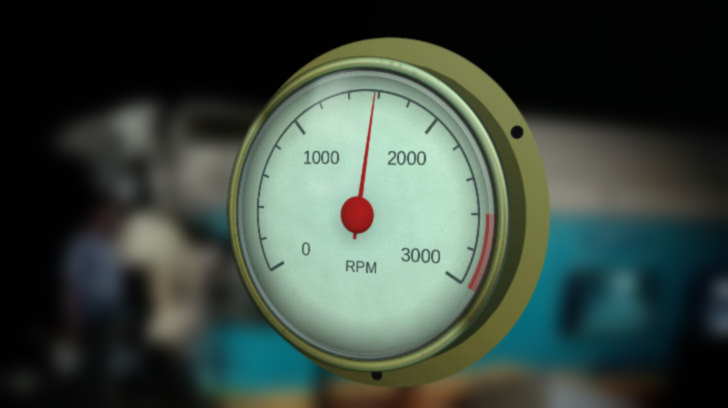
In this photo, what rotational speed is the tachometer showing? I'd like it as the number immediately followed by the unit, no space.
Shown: 1600rpm
